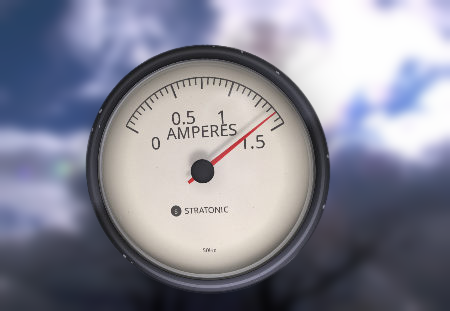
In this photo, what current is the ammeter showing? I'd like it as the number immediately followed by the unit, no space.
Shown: 1.4A
